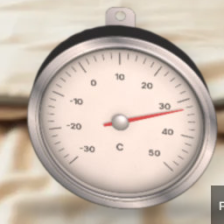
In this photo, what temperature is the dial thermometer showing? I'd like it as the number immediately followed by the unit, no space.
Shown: 32°C
